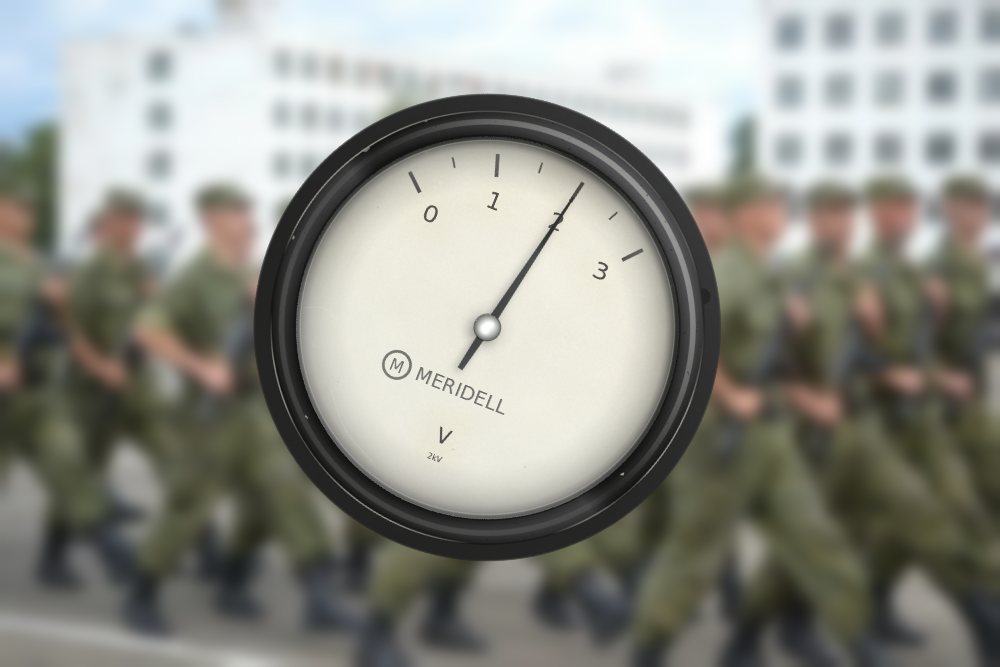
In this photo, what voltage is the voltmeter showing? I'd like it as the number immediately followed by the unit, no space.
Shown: 2V
